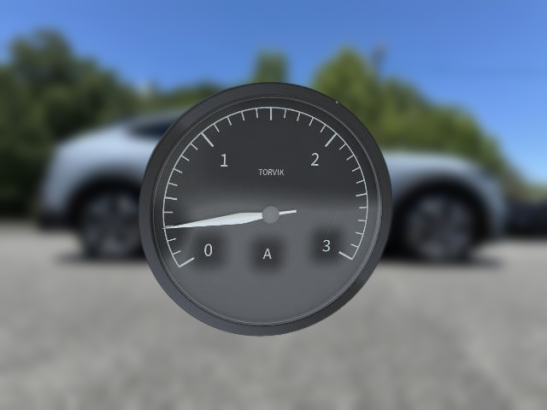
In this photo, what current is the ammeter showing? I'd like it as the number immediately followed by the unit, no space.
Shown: 0.3A
